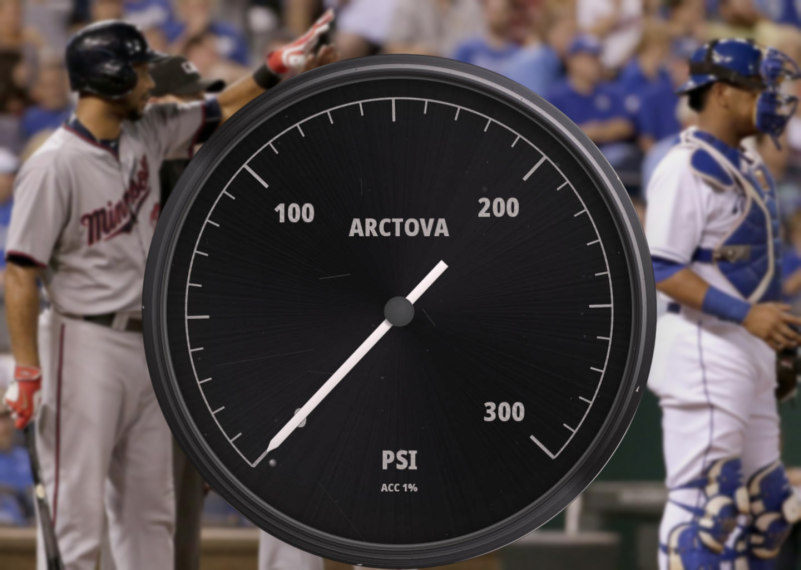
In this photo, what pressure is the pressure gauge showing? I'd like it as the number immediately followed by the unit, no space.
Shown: 0psi
